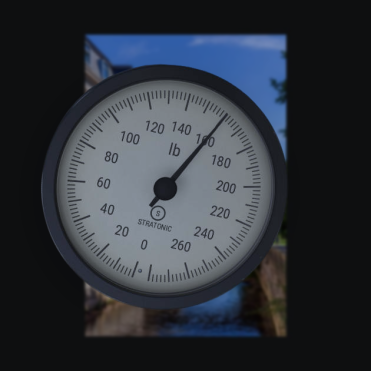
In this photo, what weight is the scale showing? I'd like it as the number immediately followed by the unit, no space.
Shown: 160lb
